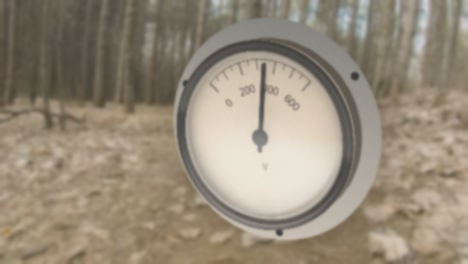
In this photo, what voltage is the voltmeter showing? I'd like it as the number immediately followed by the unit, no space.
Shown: 350V
